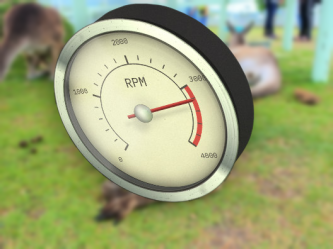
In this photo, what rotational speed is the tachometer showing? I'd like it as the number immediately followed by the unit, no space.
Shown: 3200rpm
